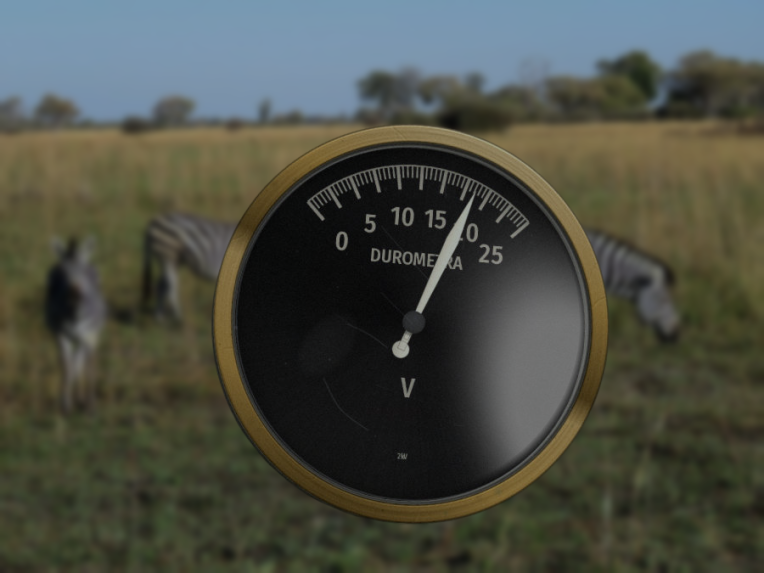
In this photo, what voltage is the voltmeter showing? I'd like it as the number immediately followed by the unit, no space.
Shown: 18.5V
